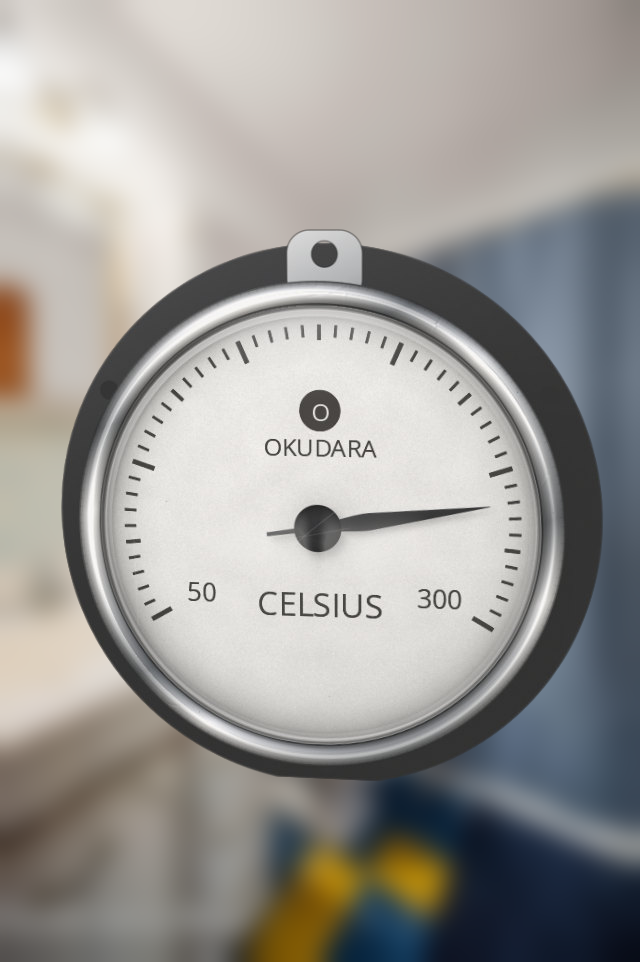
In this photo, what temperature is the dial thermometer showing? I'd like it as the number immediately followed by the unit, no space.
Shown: 260°C
